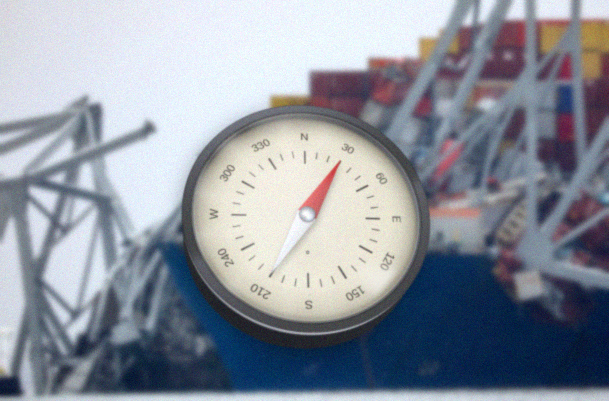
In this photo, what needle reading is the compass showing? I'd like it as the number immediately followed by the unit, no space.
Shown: 30°
